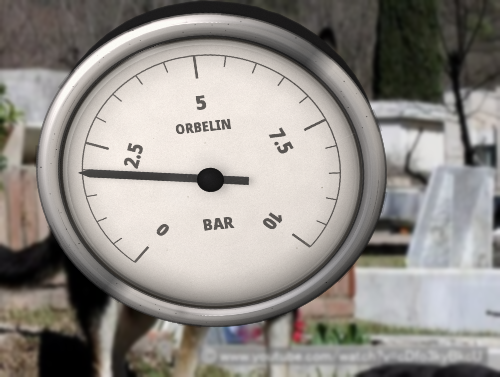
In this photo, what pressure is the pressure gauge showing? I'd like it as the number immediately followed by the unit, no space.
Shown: 2bar
